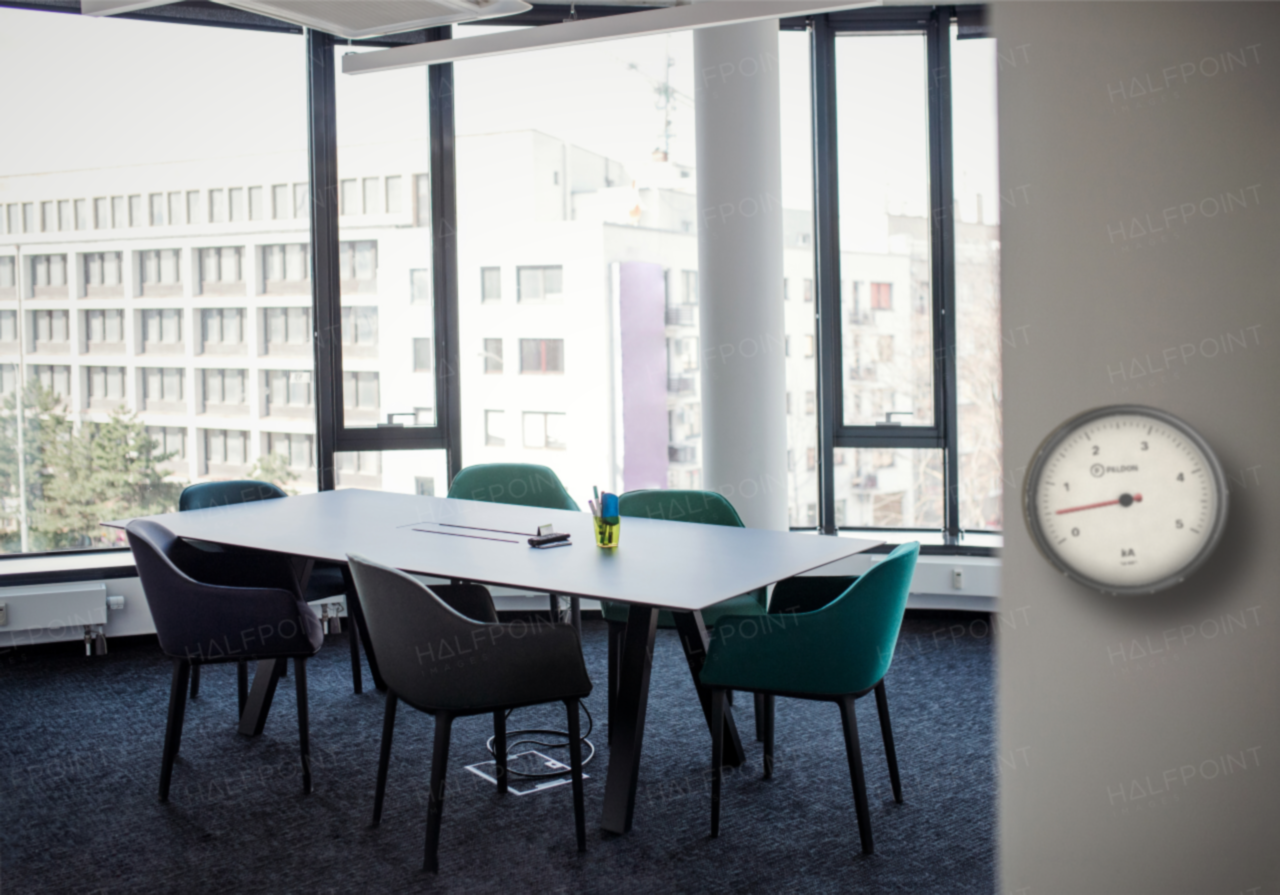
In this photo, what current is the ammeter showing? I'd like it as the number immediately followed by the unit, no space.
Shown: 0.5kA
